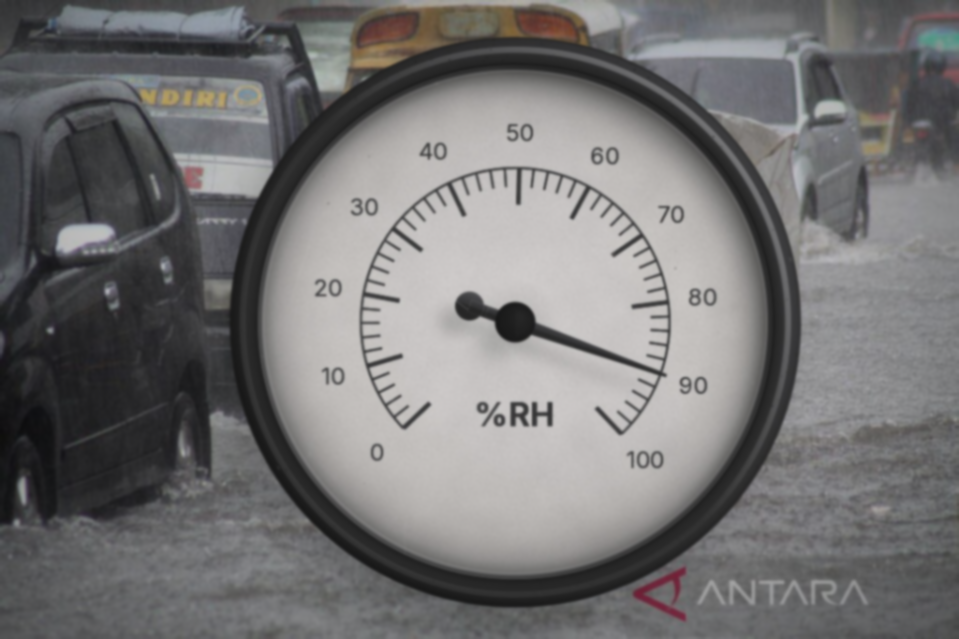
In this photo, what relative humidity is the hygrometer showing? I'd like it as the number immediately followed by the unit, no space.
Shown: 90%
